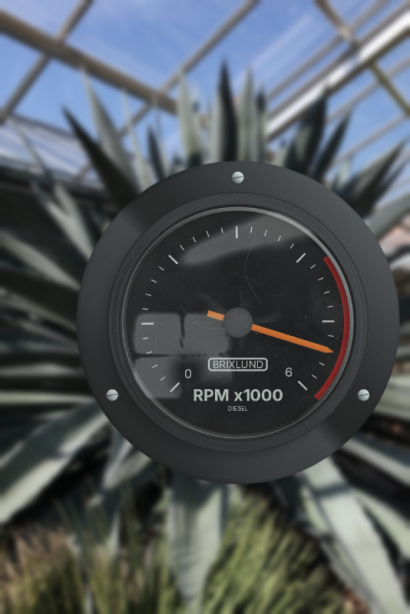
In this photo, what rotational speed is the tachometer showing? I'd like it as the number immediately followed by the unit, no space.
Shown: 5400rpm
